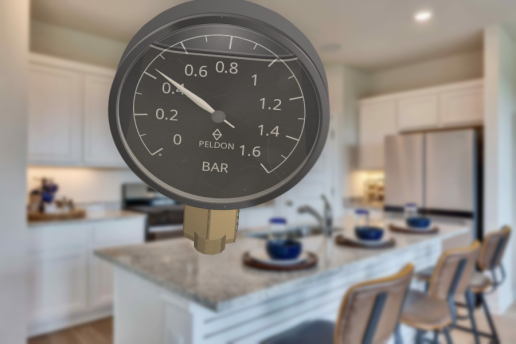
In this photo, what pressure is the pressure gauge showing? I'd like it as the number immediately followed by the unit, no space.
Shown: 0.45bar
